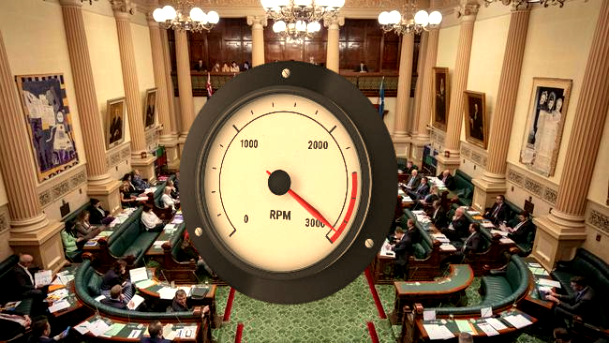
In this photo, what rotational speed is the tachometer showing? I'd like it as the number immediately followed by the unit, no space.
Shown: 2900rpm
